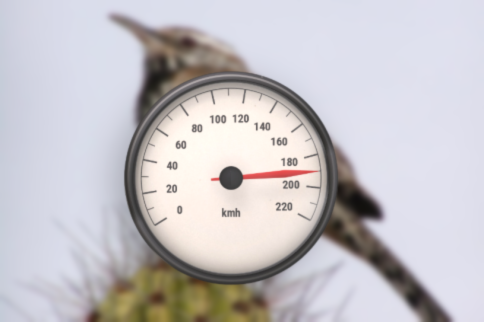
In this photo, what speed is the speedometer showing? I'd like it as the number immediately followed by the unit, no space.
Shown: 190km/h
